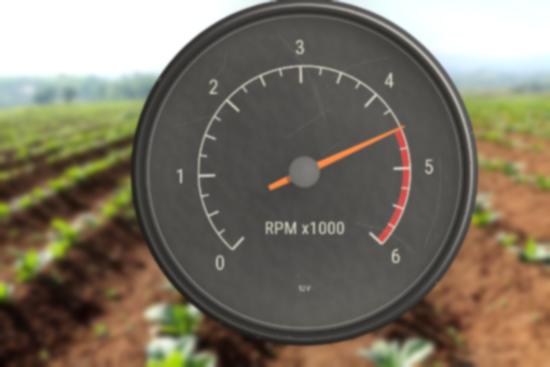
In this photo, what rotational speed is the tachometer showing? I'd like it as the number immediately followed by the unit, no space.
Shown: 4500rpm
